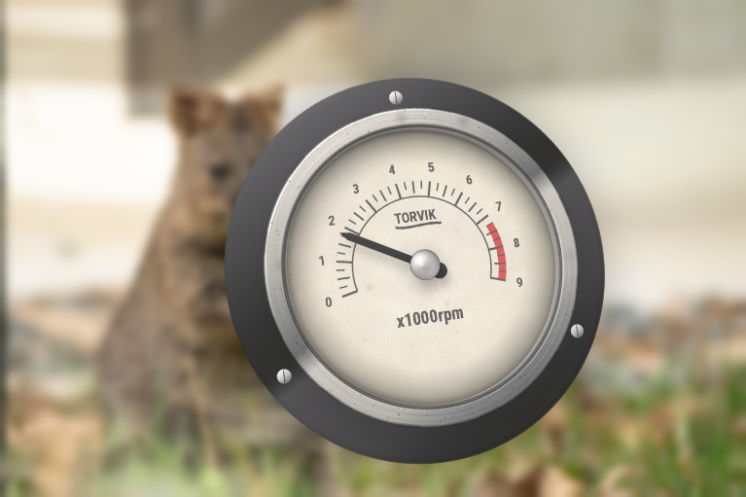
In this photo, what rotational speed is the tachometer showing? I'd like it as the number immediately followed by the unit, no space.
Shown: 1750rpm
